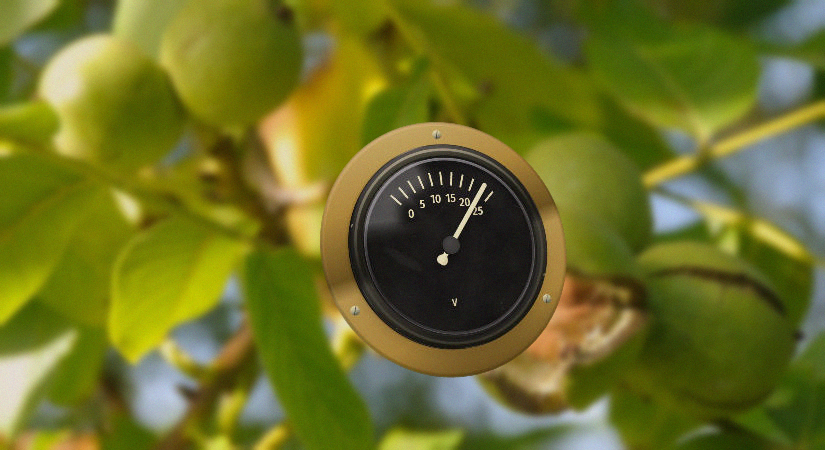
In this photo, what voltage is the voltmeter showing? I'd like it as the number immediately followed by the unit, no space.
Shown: 22.5V
